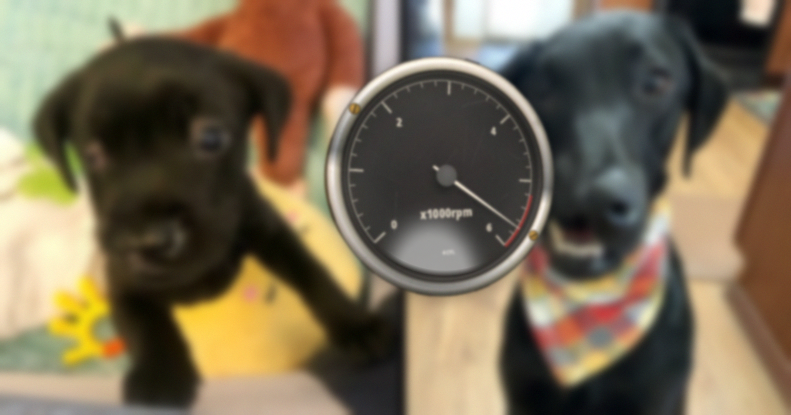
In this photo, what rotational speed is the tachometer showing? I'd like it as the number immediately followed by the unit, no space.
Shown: 5700rpm
